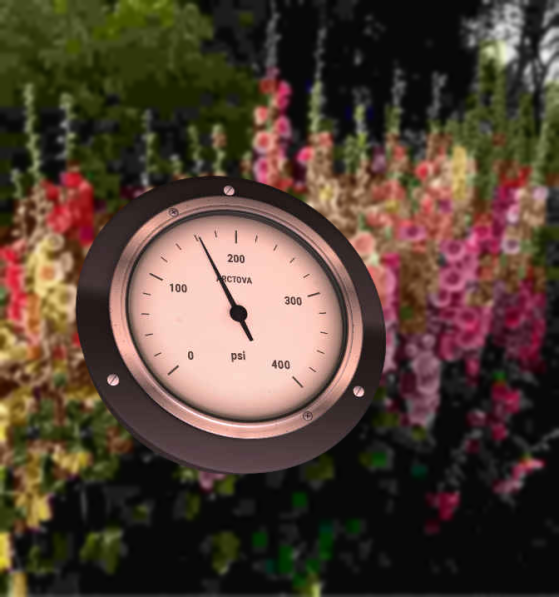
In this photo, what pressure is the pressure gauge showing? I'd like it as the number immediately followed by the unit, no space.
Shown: 160psi
